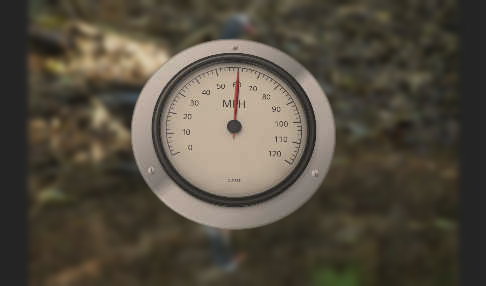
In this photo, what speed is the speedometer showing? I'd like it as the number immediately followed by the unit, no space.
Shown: 60mph
